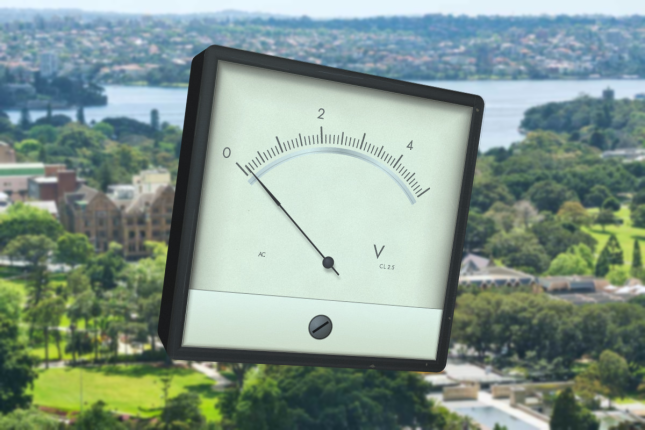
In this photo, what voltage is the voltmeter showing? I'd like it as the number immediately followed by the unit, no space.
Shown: 0.1V
